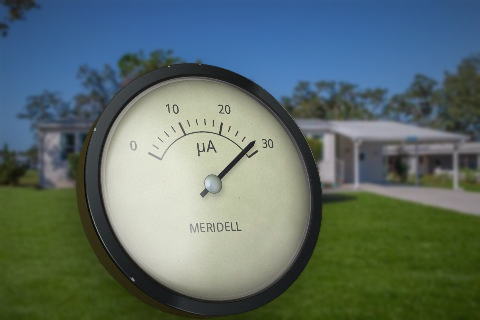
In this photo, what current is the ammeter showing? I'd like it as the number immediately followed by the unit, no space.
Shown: 28µA
